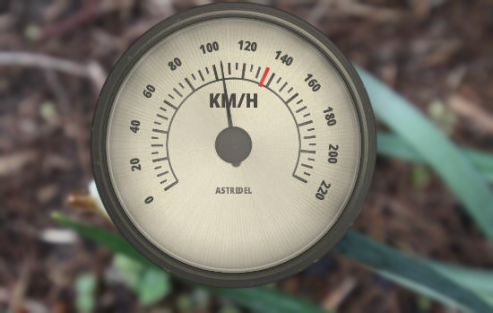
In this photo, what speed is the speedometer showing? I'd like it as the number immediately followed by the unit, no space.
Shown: 105km/h
